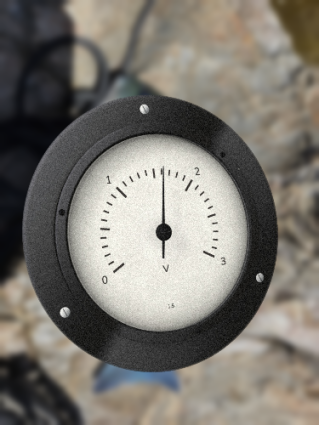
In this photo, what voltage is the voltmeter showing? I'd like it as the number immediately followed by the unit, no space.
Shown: 1.6V
